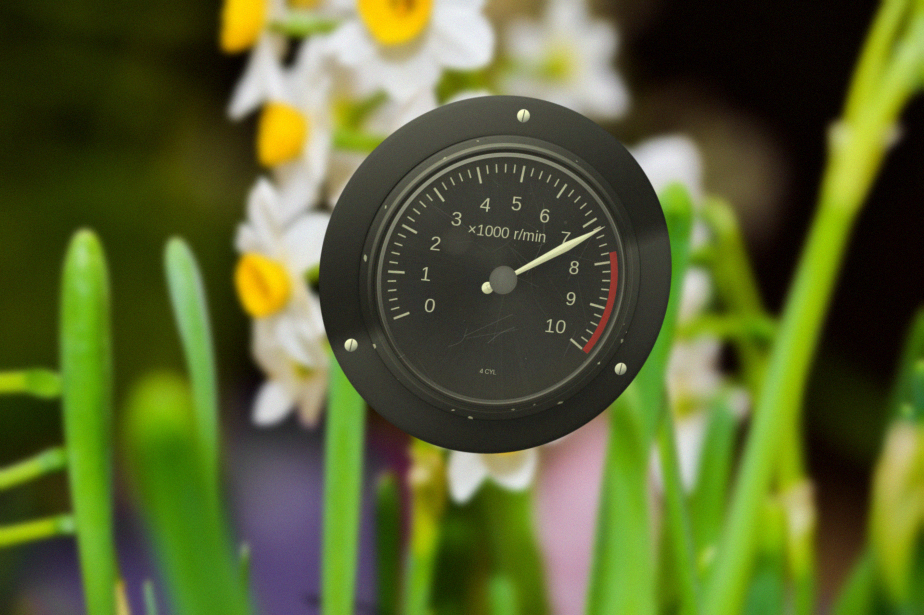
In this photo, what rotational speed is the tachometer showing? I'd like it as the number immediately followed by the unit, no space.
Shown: 7200rpm
